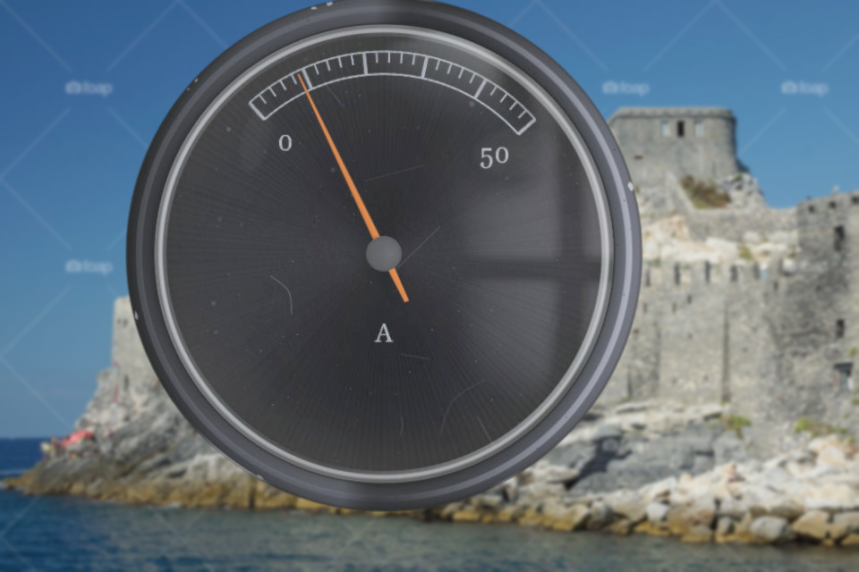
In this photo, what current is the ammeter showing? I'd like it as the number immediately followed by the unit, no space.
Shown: 9A
